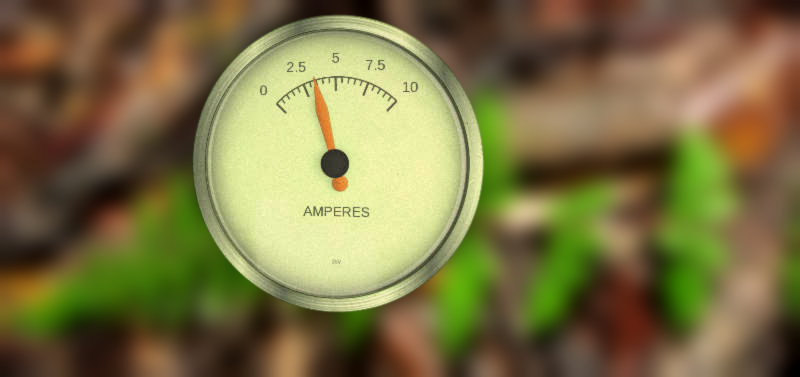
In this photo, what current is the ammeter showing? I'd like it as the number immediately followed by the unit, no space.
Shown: 3.5A
